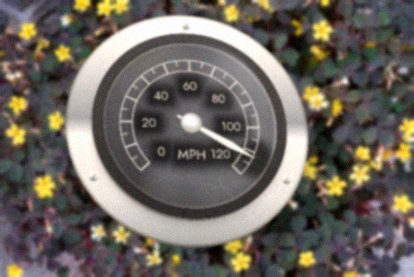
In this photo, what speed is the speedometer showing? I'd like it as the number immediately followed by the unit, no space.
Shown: 112.5mph
